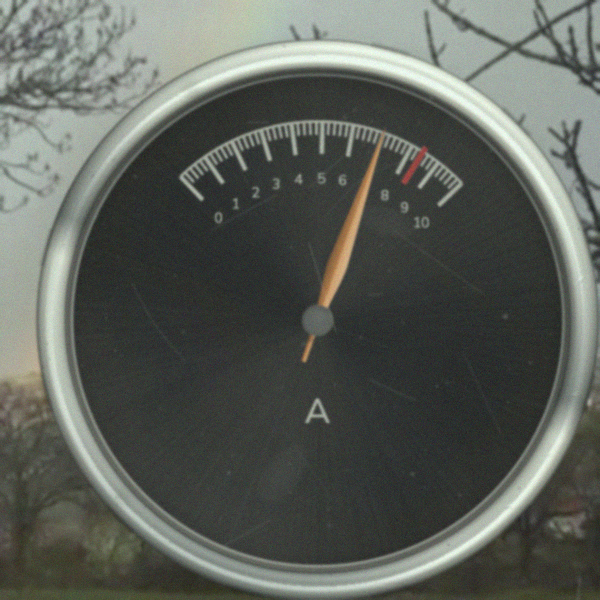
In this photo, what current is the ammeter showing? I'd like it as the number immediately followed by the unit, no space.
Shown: 7A
